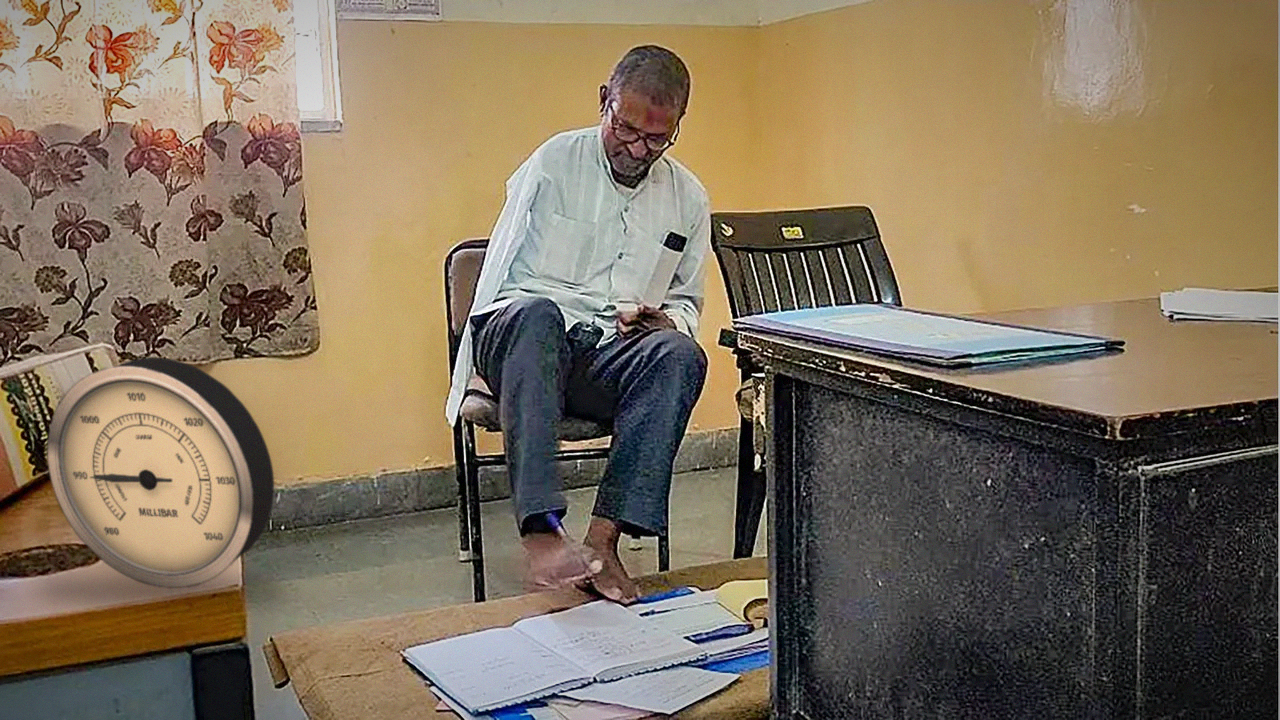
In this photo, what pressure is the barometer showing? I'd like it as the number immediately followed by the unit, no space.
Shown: 990mbar
